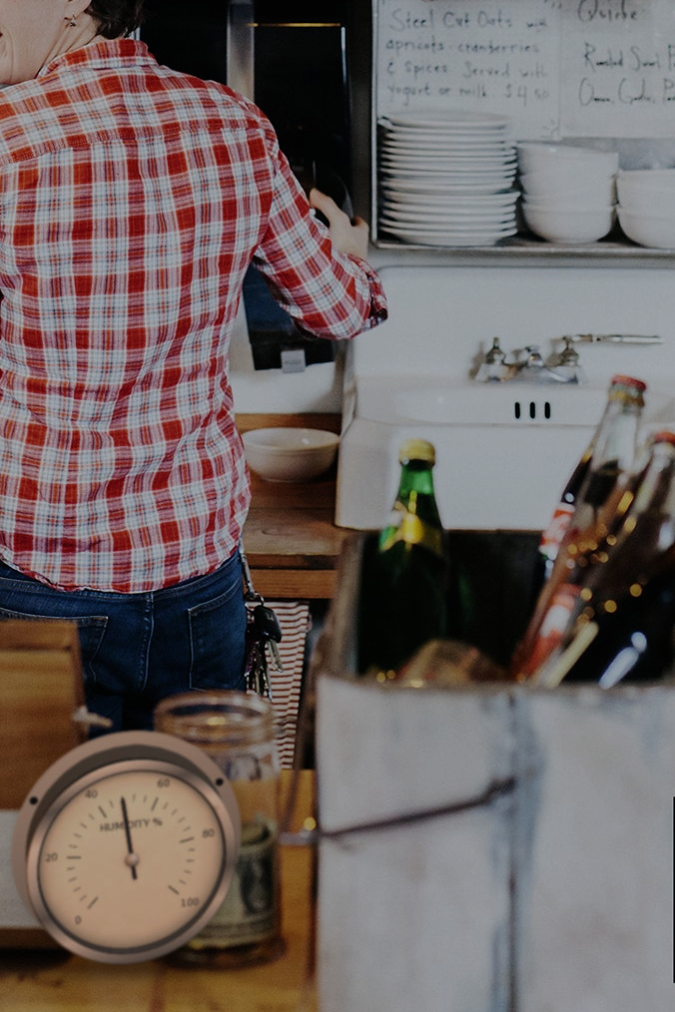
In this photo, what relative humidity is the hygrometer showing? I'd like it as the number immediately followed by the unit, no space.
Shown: 48%
